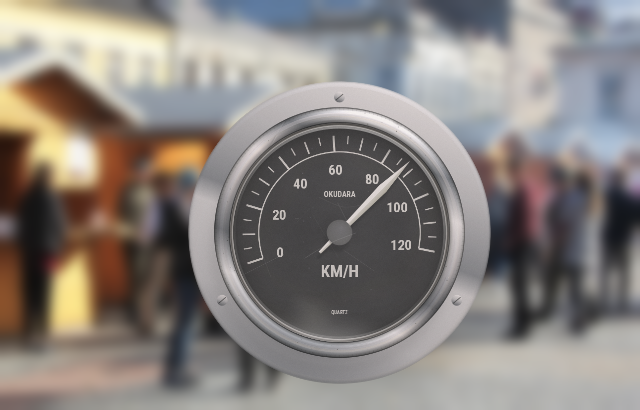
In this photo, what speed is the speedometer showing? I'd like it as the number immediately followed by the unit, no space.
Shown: 87.5km/h
